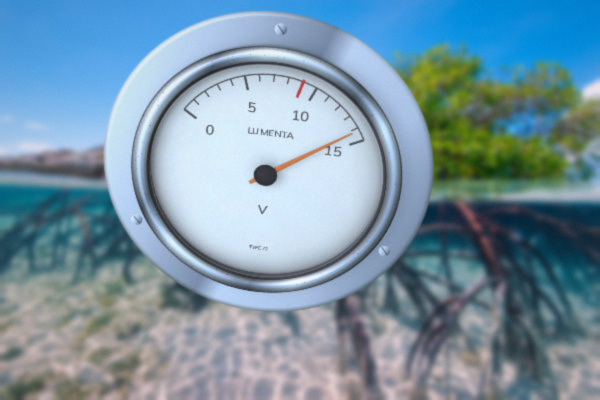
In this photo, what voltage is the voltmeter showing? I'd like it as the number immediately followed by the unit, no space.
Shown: 14V
